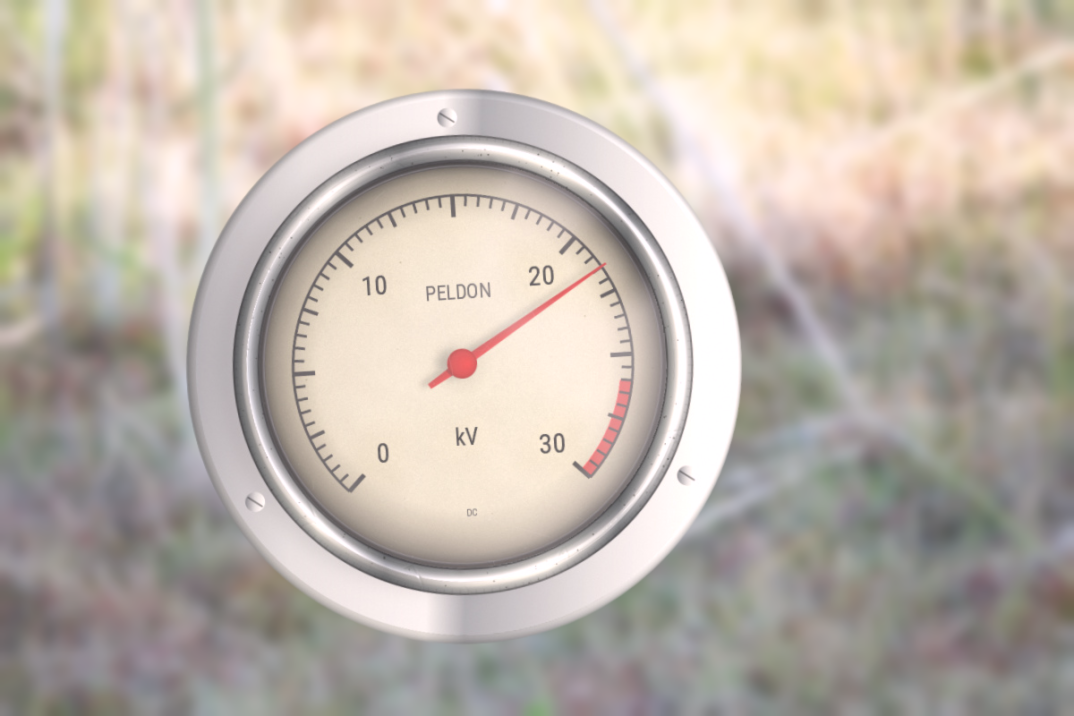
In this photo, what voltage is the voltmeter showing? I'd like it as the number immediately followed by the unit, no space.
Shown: 21.5kV
